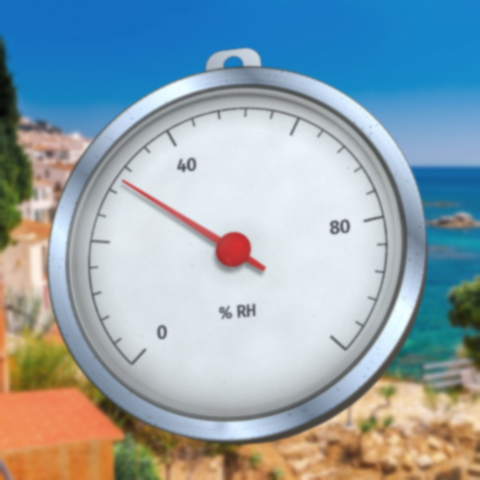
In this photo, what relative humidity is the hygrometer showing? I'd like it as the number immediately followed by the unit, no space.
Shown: 30%
